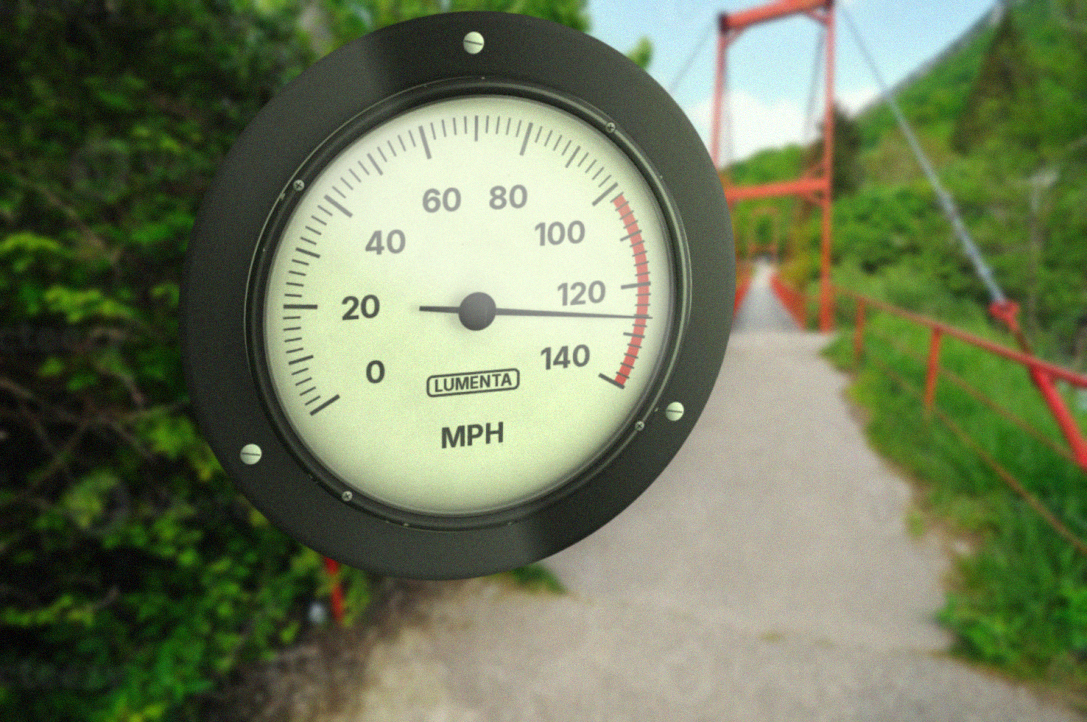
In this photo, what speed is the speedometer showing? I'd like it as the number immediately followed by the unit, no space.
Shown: 126mph
